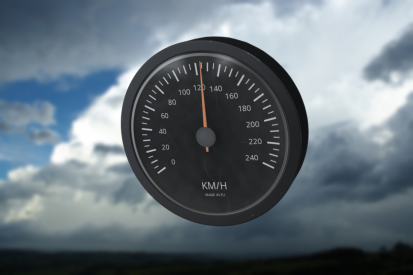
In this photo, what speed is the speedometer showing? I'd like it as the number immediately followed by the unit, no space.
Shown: 125km/h
